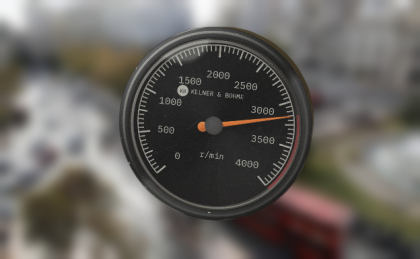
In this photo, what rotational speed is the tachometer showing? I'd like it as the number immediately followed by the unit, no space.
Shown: 3150rpm
